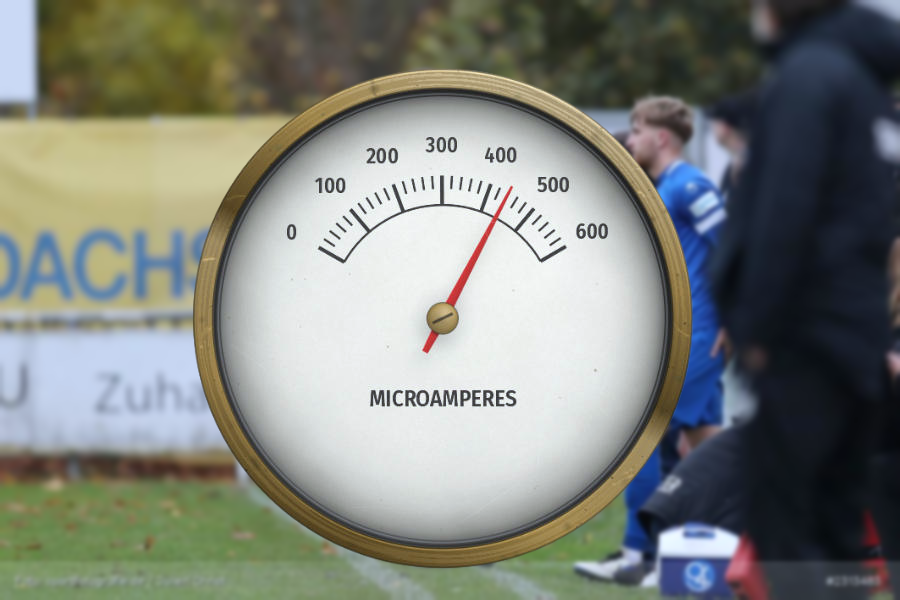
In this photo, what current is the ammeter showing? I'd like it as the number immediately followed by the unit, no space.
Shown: 440µA
